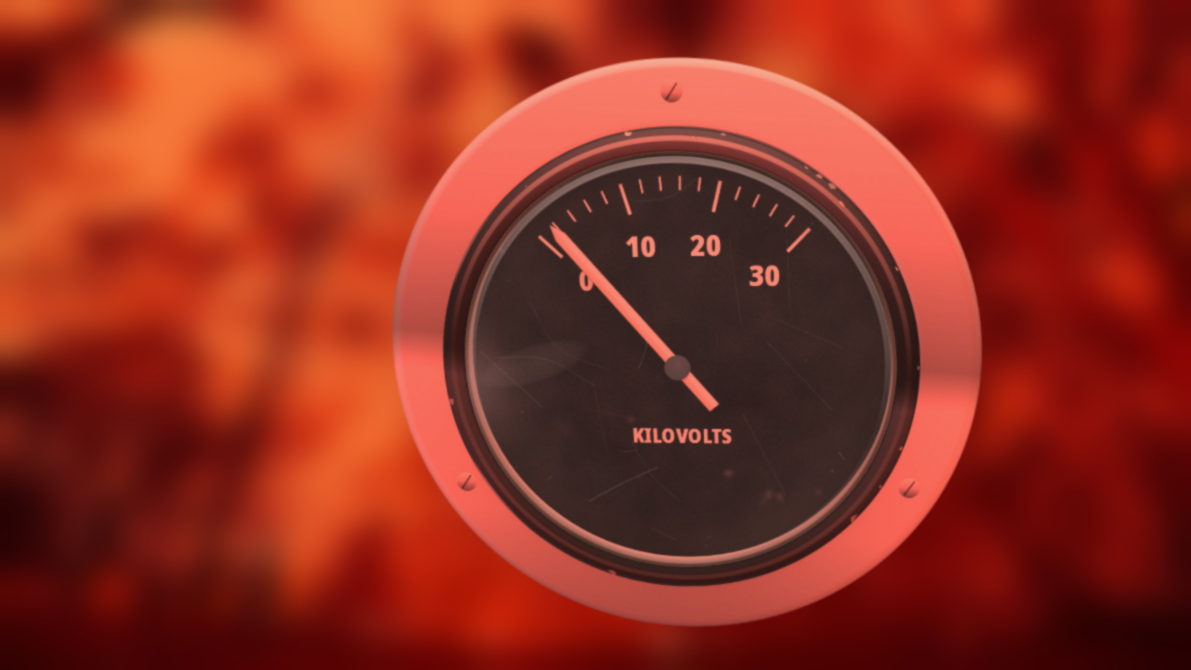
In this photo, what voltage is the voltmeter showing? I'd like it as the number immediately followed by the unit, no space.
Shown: 2kV
